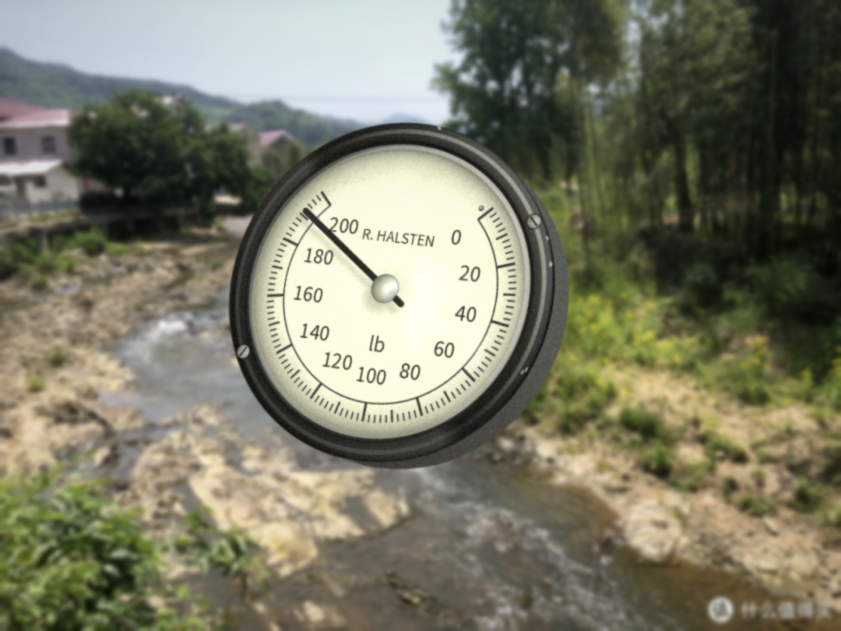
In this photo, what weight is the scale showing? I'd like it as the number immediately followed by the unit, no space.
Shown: 192lb
